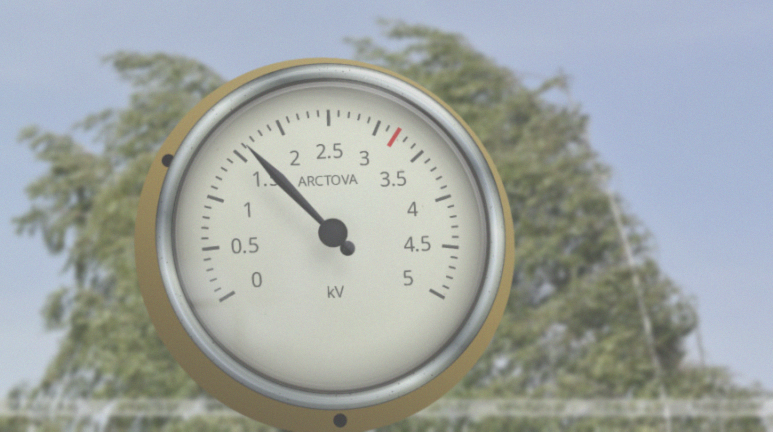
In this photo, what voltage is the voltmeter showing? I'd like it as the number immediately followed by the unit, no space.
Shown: 1.6kV
